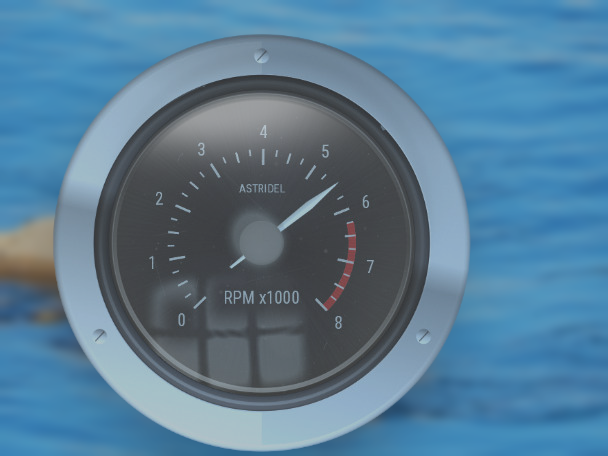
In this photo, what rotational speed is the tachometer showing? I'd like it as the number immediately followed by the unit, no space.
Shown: 5500rpm
